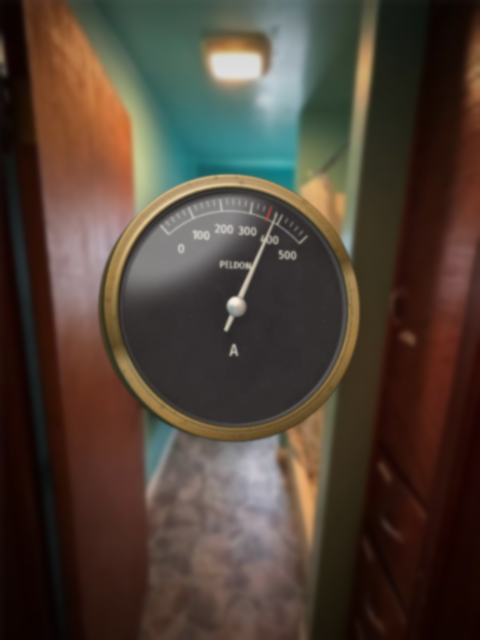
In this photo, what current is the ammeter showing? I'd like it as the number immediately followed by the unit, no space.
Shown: 380A
